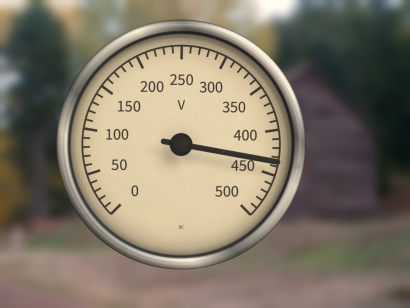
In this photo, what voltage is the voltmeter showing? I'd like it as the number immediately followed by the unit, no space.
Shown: 435V
